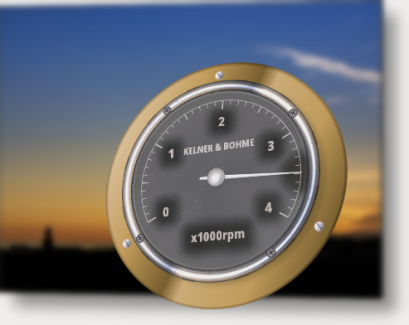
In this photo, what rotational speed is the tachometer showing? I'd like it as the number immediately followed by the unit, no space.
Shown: 3500rpm
